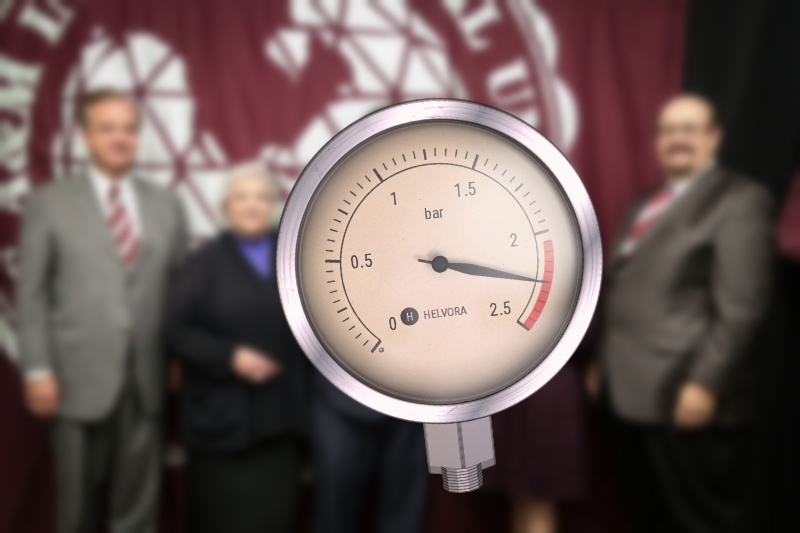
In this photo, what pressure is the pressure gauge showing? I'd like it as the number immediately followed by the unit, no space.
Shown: 2.25bar
